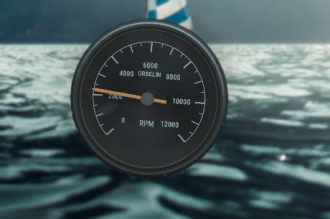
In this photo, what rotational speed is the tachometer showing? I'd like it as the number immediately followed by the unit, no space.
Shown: 2250rpm
